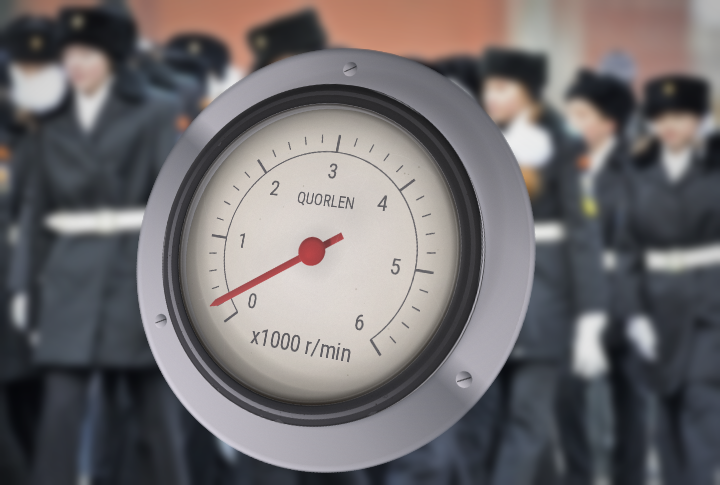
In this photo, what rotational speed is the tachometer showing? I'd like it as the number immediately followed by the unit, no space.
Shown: 200rpm
